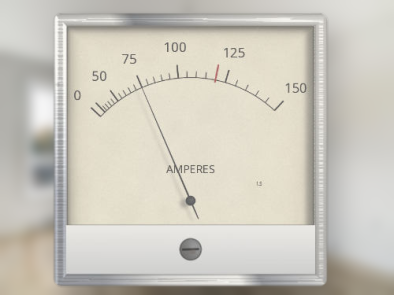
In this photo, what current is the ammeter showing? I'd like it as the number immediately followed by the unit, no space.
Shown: 75A
